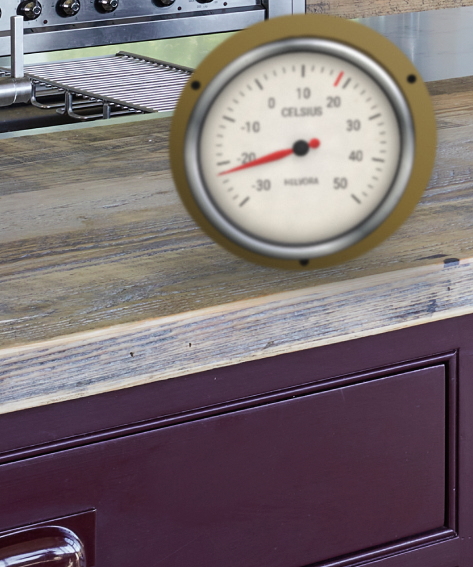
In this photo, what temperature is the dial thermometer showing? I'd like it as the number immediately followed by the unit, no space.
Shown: -22°C
